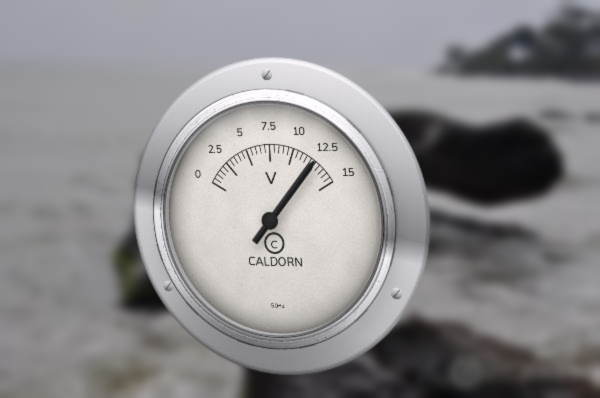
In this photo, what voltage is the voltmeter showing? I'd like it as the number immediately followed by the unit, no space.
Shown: 12.5V
